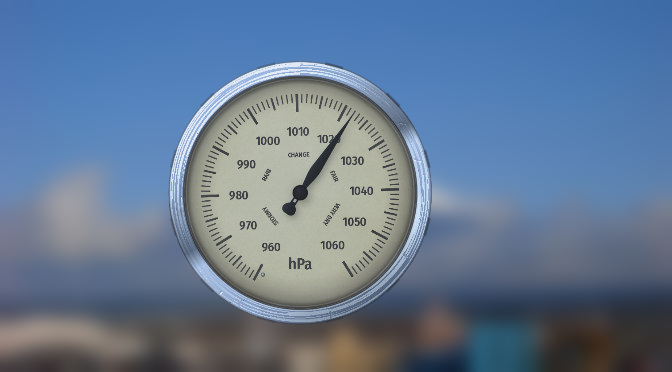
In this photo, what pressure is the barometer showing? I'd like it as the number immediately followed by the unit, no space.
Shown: 1022hPa
